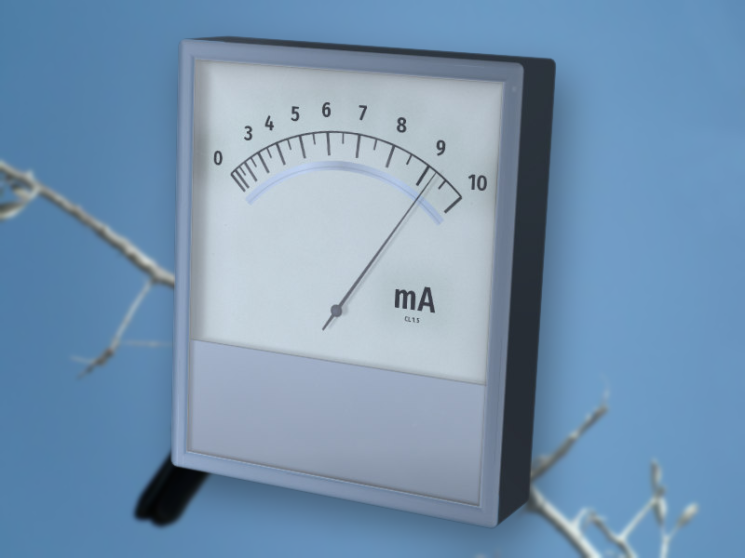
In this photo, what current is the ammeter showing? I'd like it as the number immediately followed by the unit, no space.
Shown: 9.25mA
